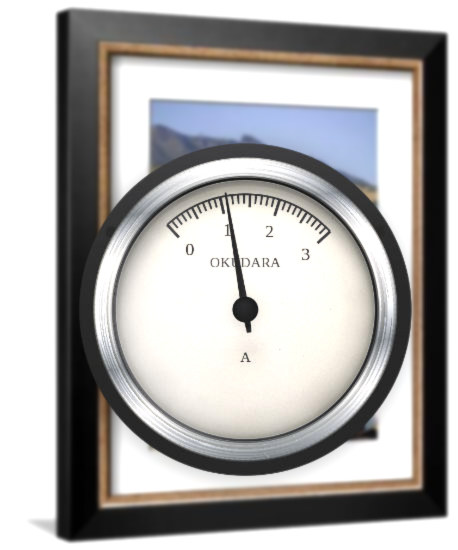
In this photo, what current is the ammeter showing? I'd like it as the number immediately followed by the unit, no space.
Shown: 1.1A
